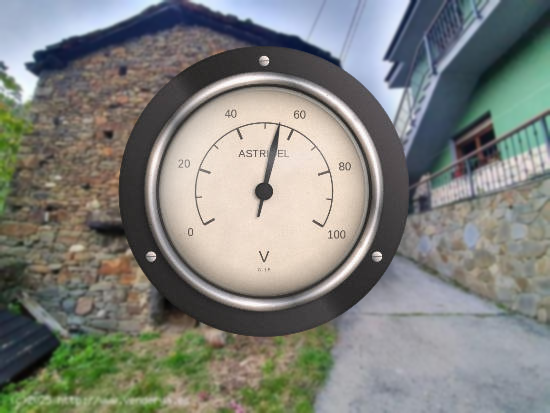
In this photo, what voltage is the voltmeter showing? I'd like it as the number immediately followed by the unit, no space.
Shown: 55V
